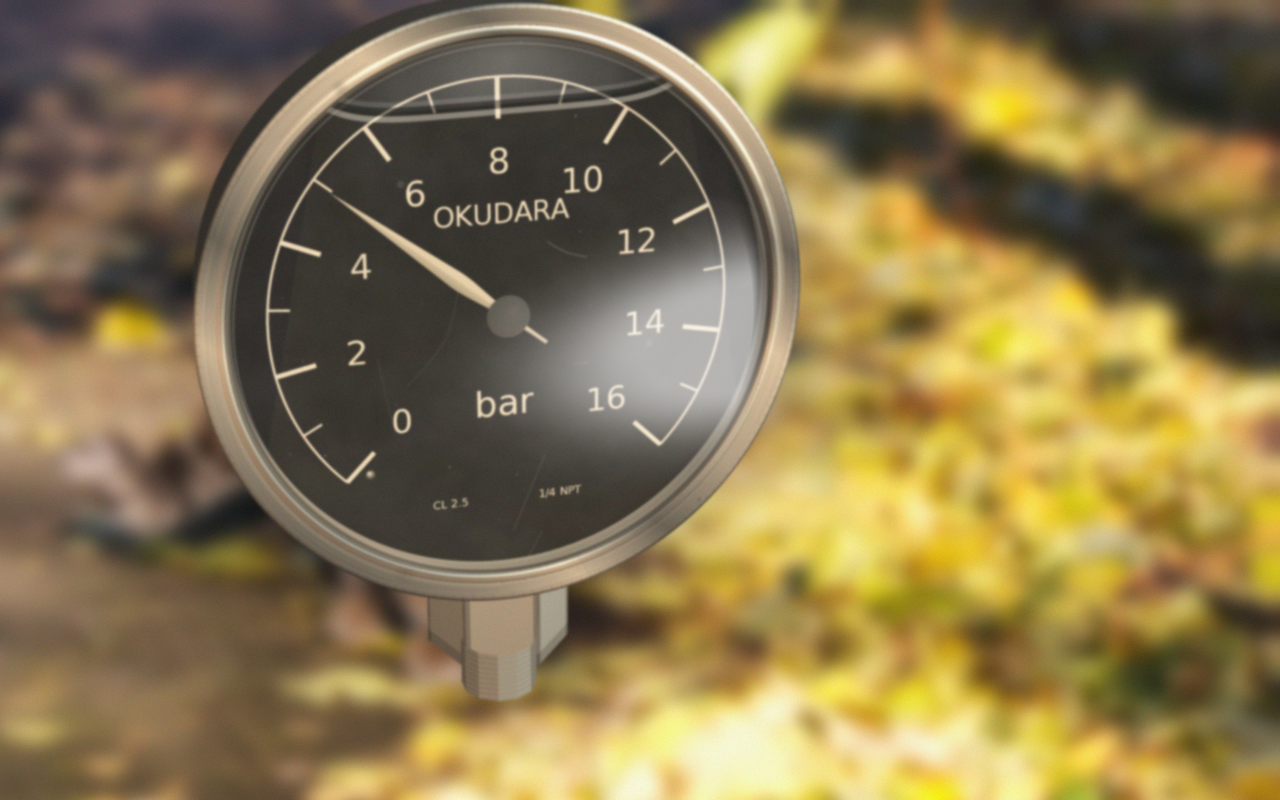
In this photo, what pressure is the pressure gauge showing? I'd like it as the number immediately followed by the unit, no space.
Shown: 5bar
